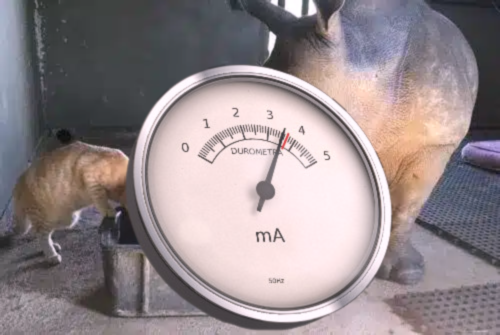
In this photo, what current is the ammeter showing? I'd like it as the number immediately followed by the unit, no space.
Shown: 3.5mA
